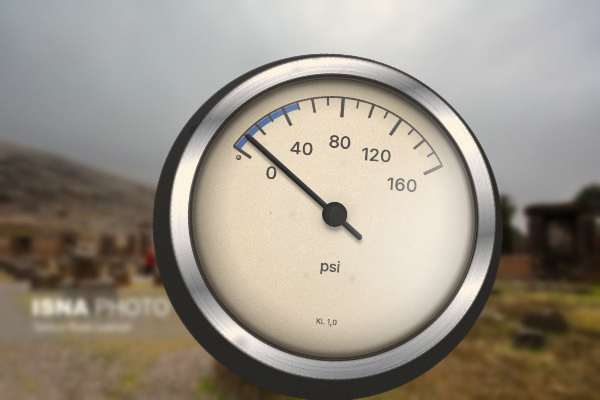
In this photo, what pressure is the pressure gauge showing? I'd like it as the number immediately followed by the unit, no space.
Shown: 10psi
